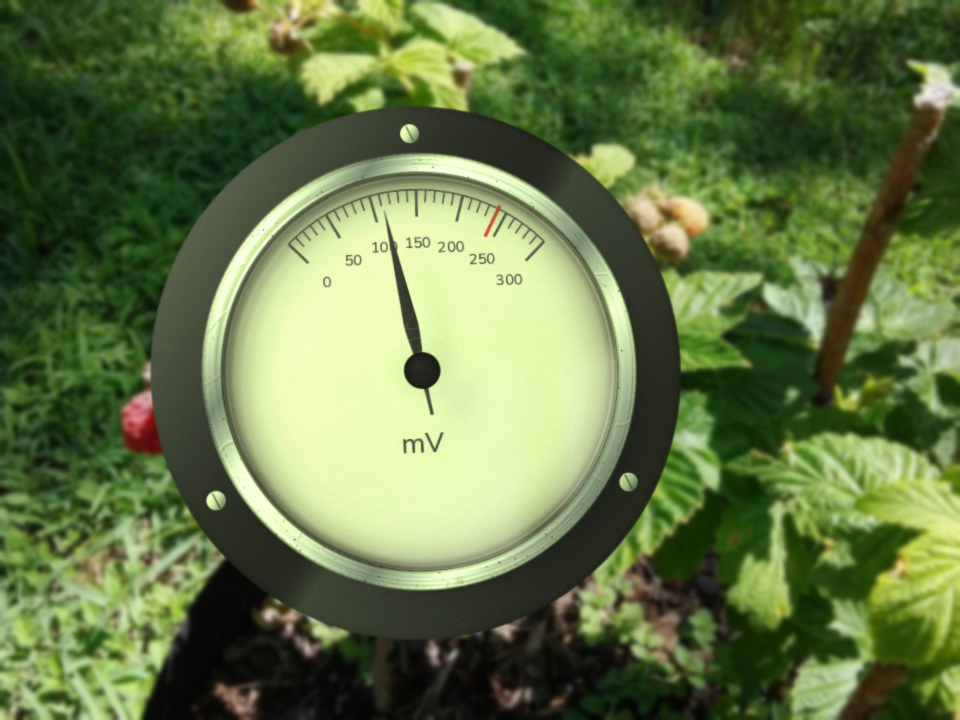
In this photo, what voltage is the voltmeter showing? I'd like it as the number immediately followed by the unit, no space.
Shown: 110mV
